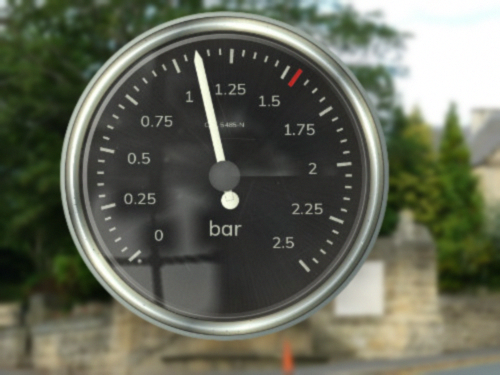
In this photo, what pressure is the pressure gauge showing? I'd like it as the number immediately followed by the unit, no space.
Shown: 1.1bar
